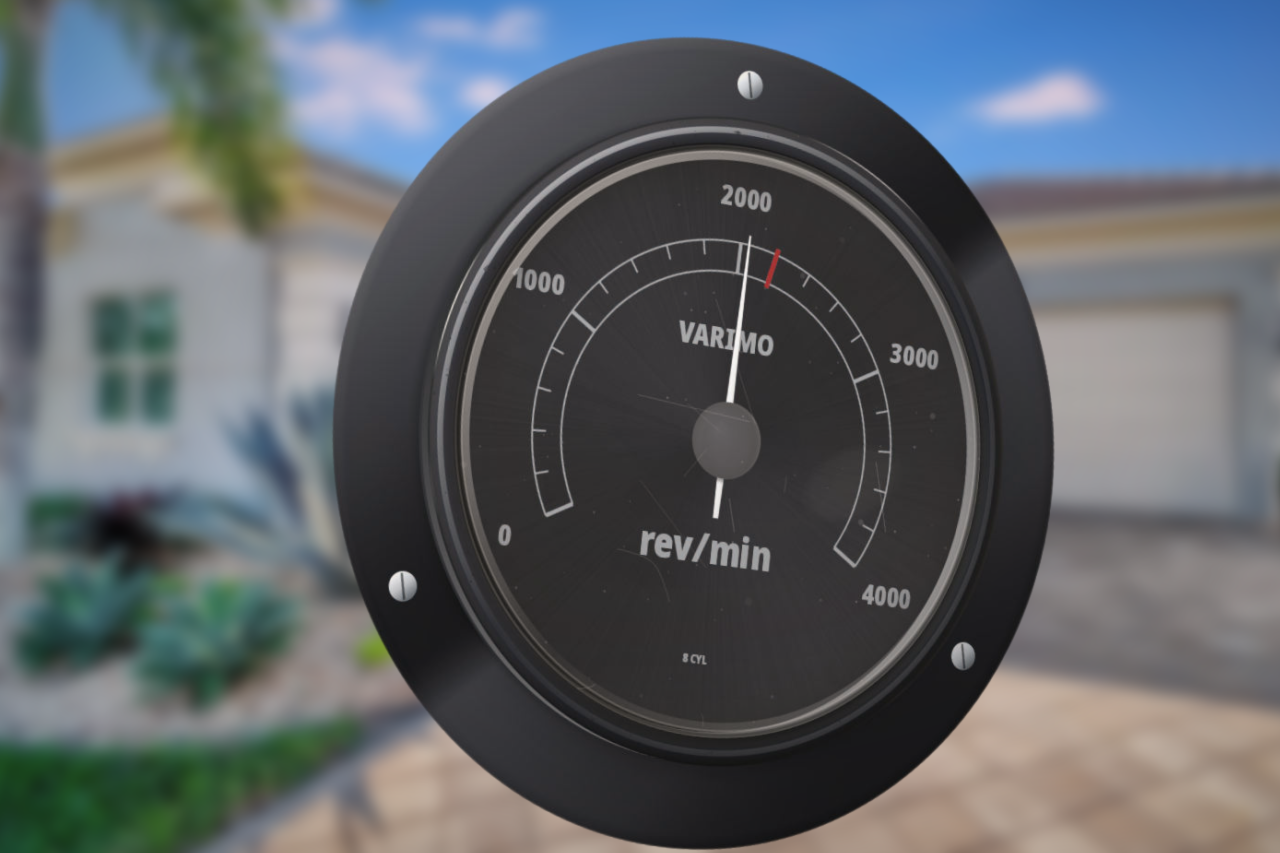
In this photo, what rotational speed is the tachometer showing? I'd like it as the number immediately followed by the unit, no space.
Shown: 2000rpm
